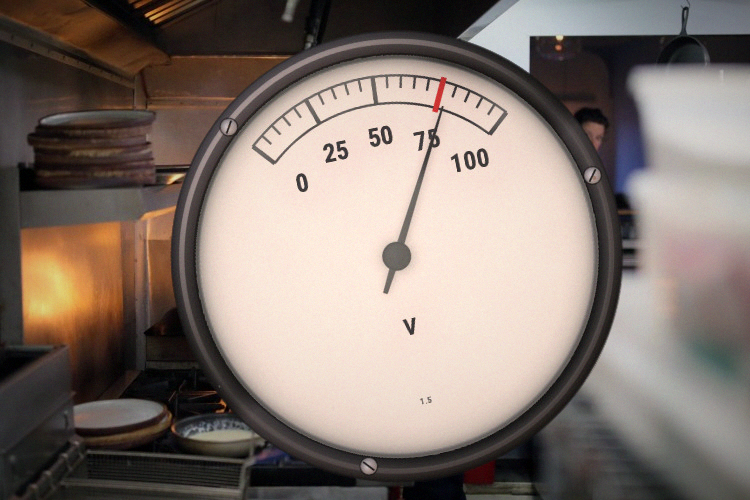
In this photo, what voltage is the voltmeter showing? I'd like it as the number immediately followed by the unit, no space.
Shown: 77.5V
